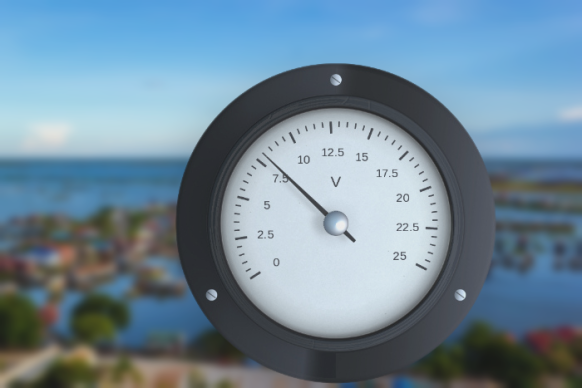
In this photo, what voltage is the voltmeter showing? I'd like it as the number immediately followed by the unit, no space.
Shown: 8V
